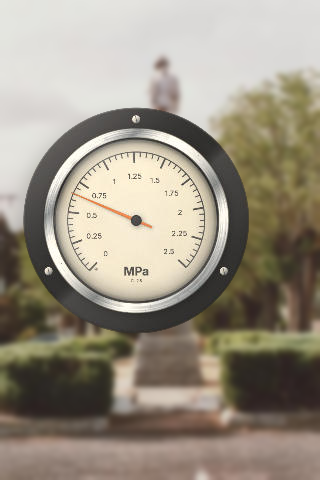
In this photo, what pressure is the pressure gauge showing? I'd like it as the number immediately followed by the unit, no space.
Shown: 0.65MPa
